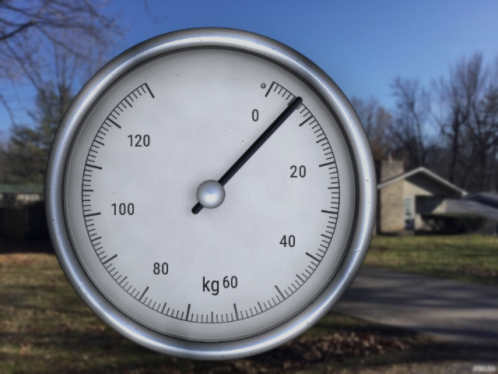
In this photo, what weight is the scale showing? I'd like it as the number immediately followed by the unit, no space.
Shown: 6kg
